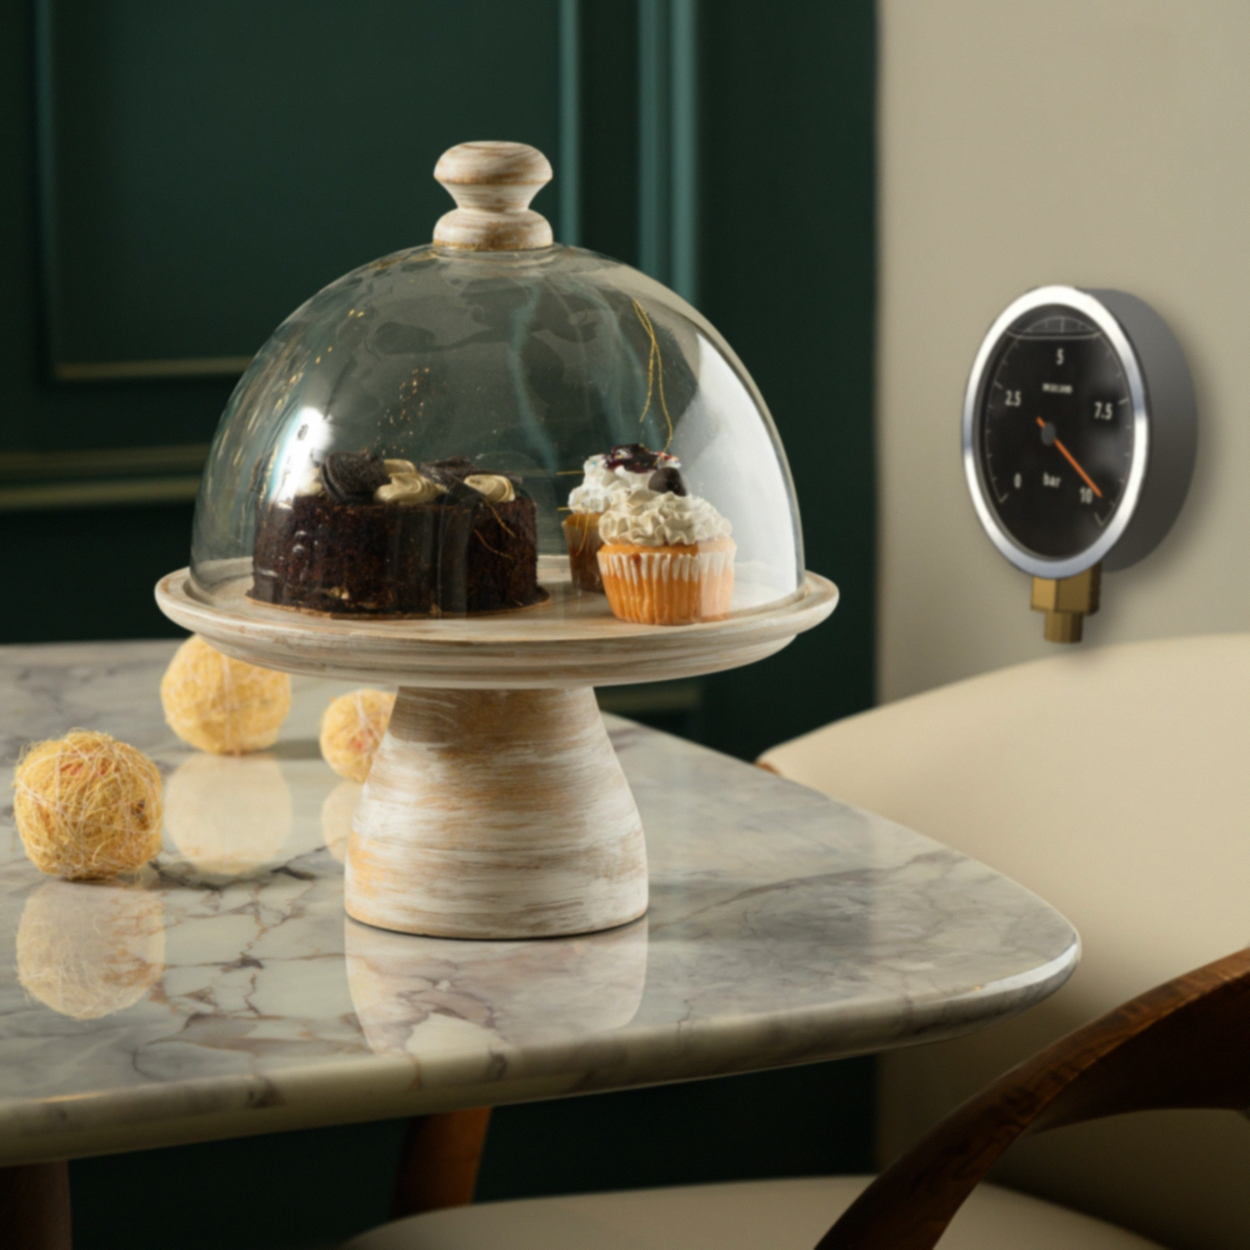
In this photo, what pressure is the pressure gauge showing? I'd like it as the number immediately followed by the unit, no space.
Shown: 9.5bar
